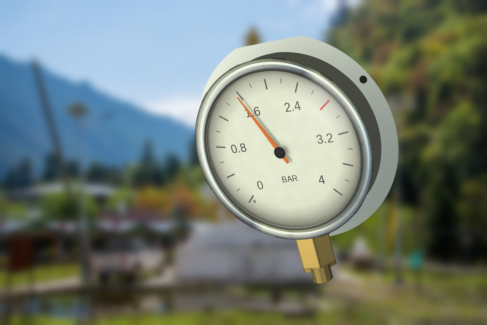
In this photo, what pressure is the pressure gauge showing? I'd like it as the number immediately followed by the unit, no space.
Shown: 1.6bar
